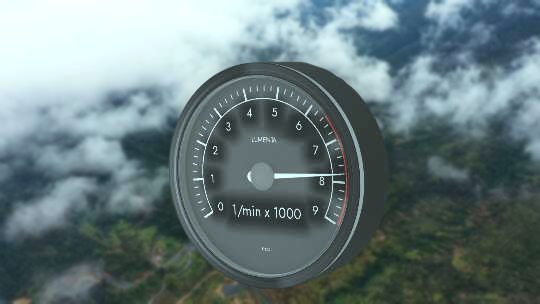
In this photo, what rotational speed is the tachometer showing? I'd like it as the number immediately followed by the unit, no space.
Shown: 7800rpm
